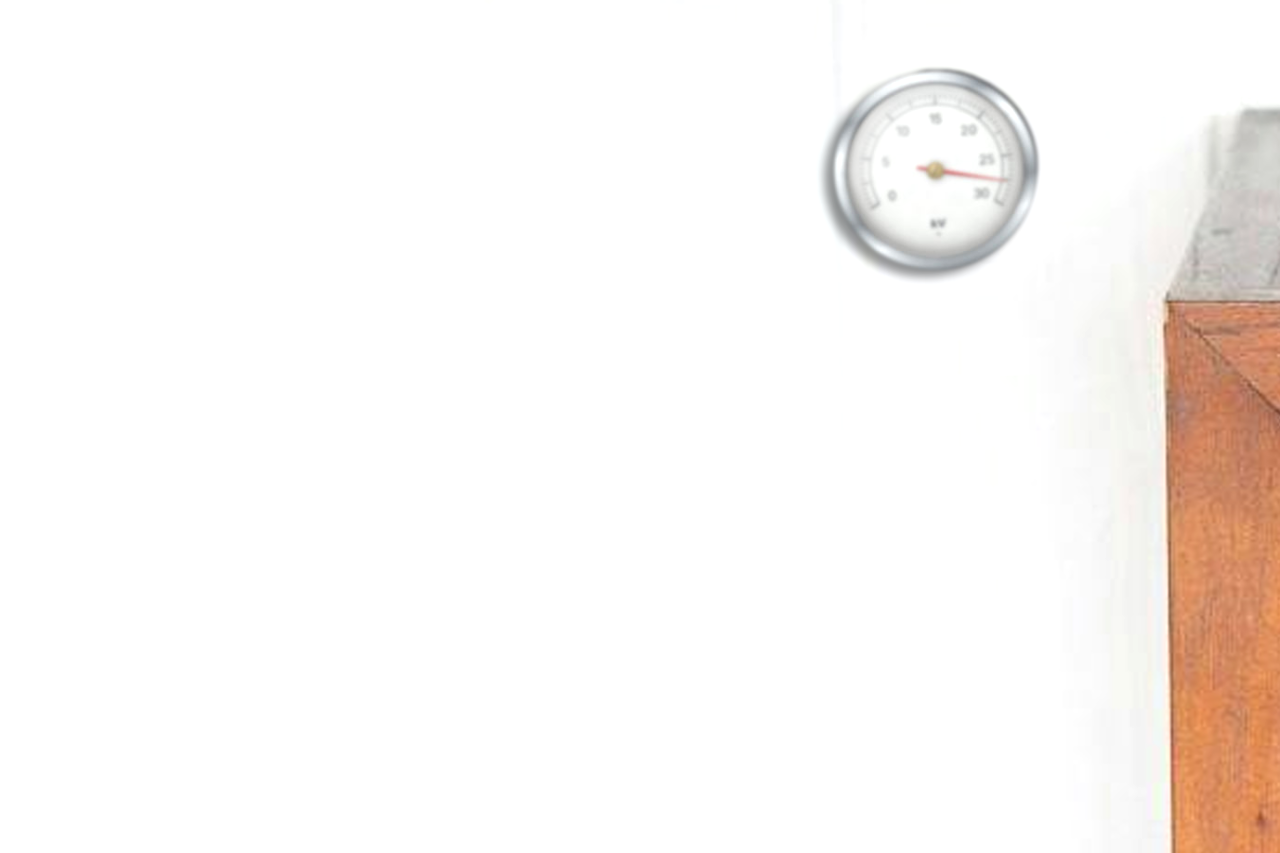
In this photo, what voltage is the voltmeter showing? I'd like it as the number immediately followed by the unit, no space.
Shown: 27.5kV
